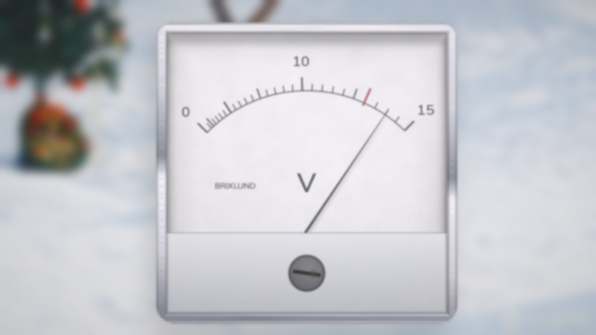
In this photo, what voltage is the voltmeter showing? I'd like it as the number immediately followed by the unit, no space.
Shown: 14V
